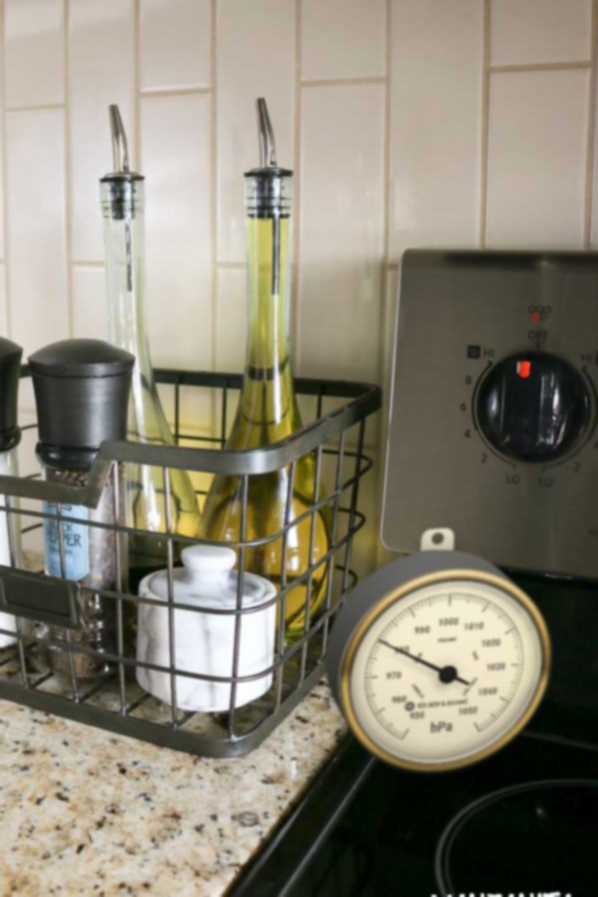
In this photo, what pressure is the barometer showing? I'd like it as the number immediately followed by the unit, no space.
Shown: 980hPa
